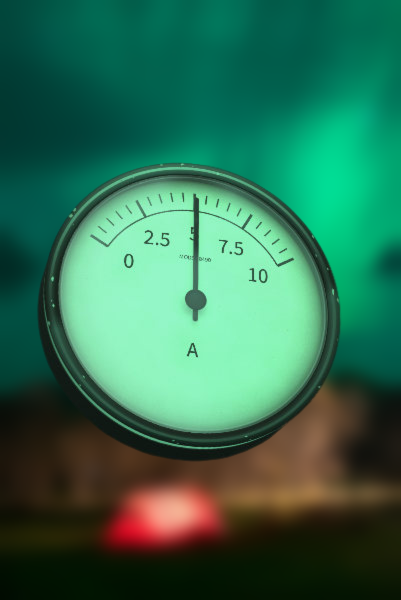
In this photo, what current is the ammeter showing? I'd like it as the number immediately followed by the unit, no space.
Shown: 5A
